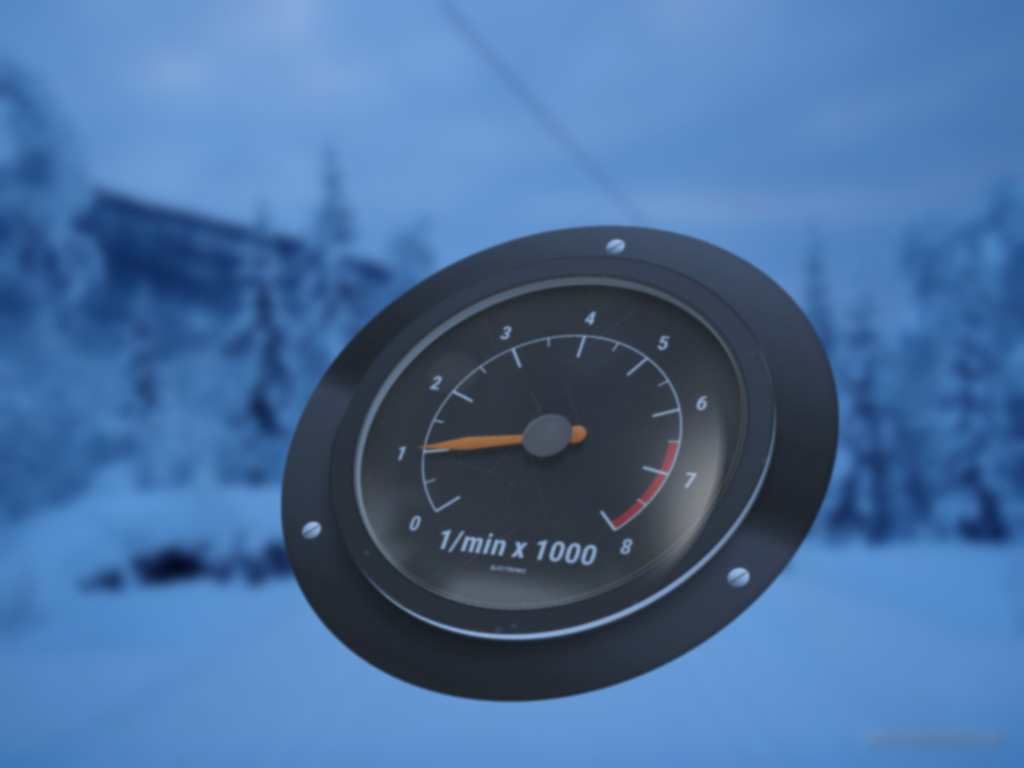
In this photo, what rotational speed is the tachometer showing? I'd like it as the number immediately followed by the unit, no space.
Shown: 1000rpm
